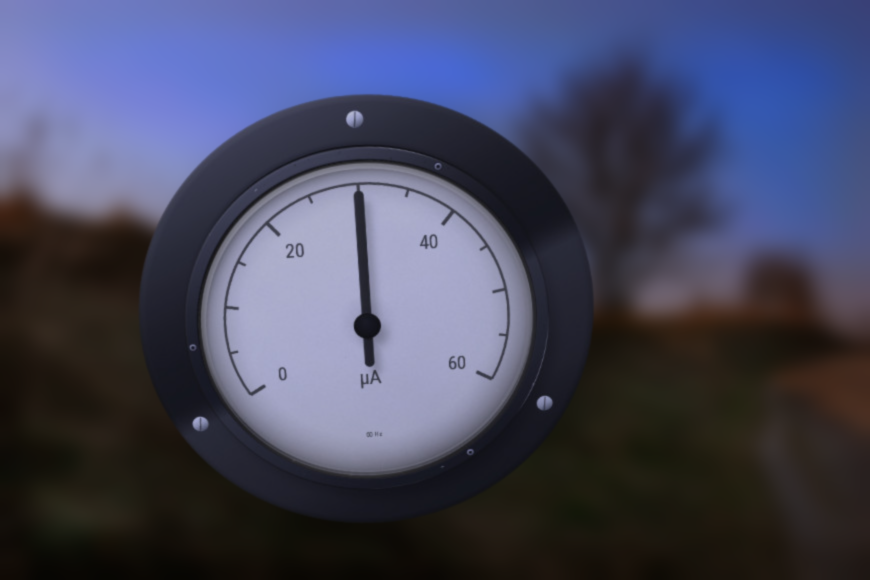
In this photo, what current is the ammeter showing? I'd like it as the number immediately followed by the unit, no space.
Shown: 30µA
